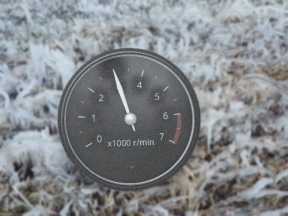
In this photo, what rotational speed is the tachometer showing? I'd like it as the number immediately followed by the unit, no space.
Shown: 3000rpm
